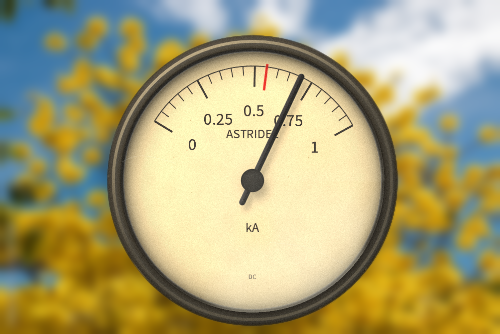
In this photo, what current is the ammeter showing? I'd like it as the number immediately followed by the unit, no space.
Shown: 0.7kA
